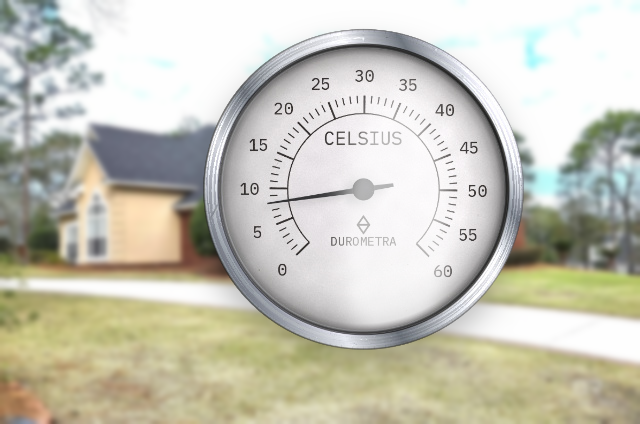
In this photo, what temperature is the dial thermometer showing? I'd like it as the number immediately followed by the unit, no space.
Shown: 8°C
